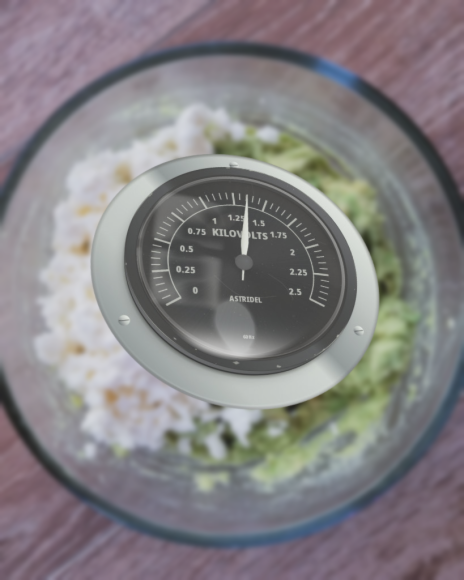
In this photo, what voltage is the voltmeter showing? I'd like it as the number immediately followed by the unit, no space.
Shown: 1.35kV
